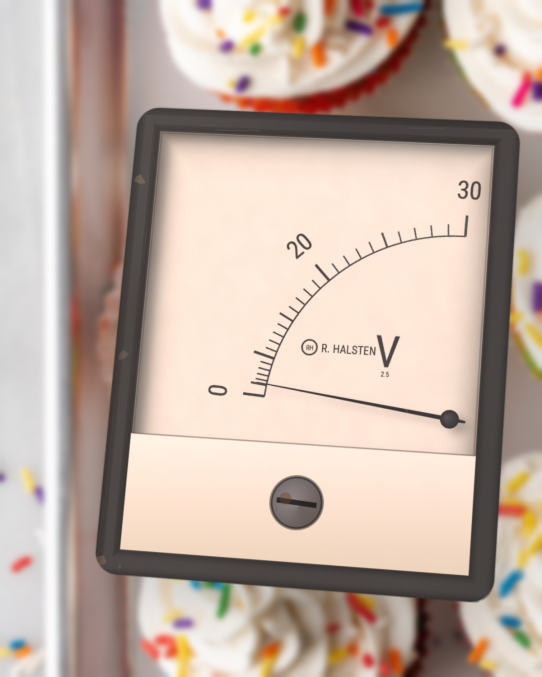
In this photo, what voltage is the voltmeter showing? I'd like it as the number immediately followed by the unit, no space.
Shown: 5V
